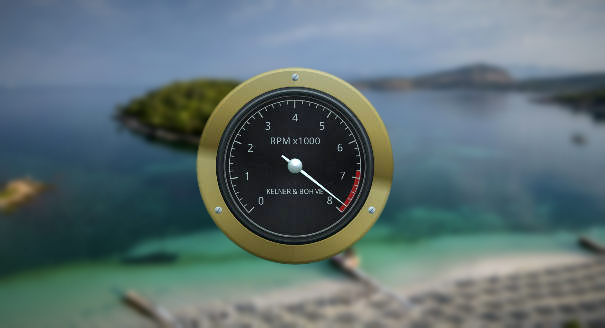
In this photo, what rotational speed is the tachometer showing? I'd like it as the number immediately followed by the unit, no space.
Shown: 7800rpm
